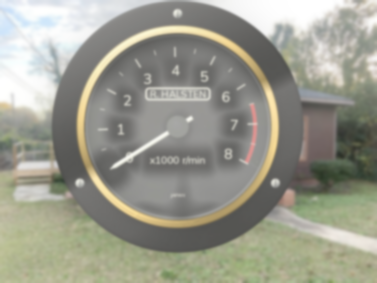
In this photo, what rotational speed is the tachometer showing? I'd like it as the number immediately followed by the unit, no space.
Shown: 0rpm
